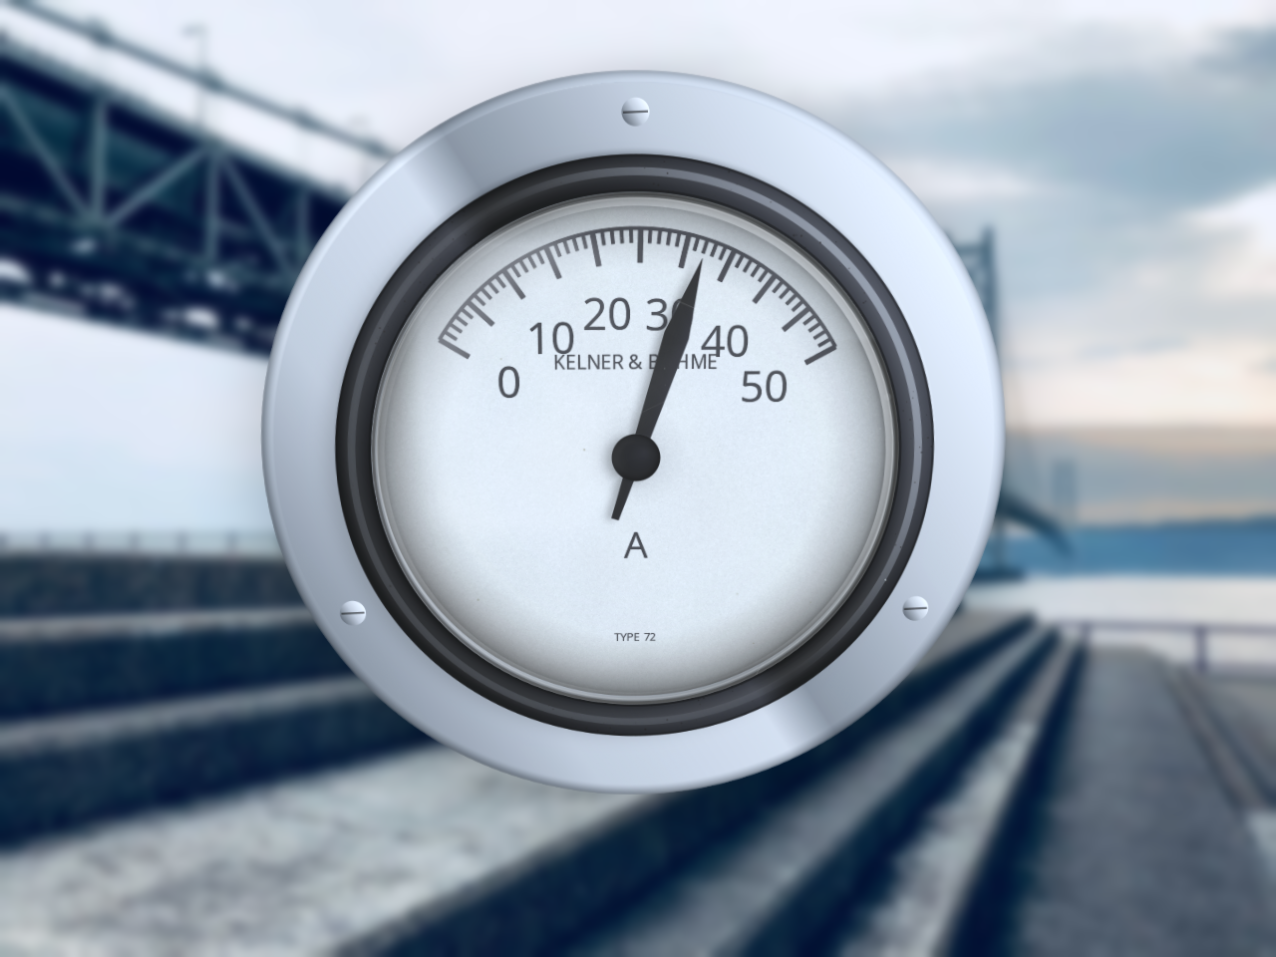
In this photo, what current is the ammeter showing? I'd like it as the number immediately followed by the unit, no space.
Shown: 32A
